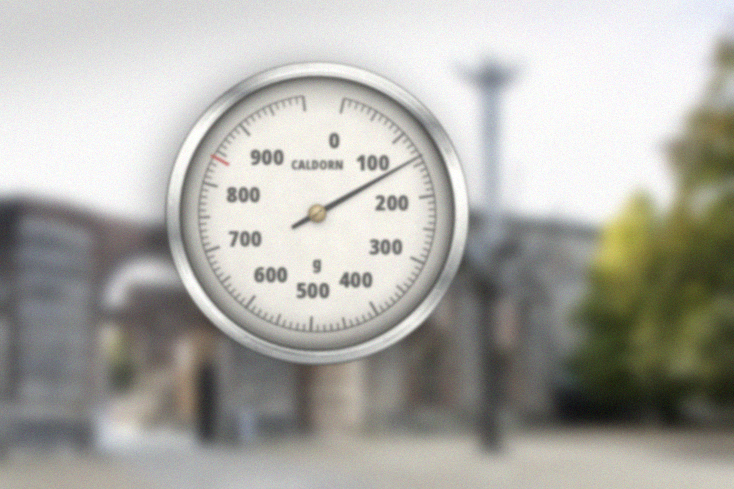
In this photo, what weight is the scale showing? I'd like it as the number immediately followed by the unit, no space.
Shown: 140g
